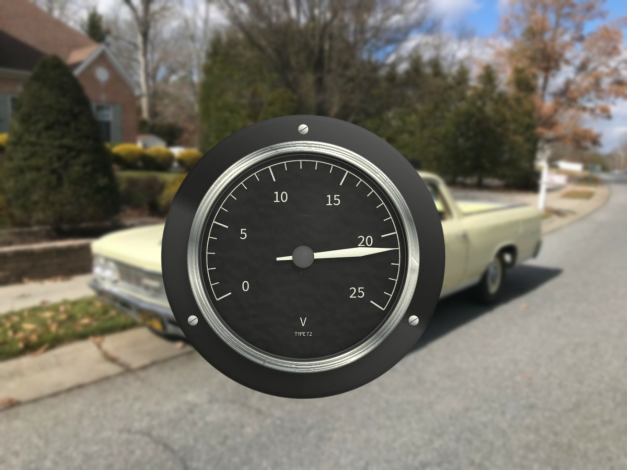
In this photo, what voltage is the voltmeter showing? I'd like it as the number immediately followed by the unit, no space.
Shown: 21V
